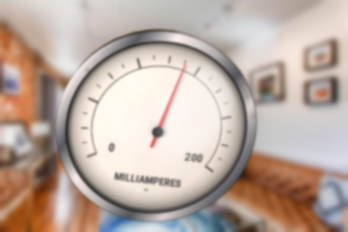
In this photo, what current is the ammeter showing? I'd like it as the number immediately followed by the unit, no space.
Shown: 110mA
